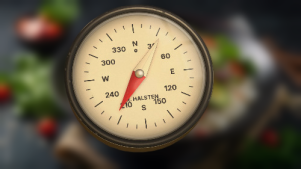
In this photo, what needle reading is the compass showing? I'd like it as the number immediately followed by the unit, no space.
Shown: 215°
